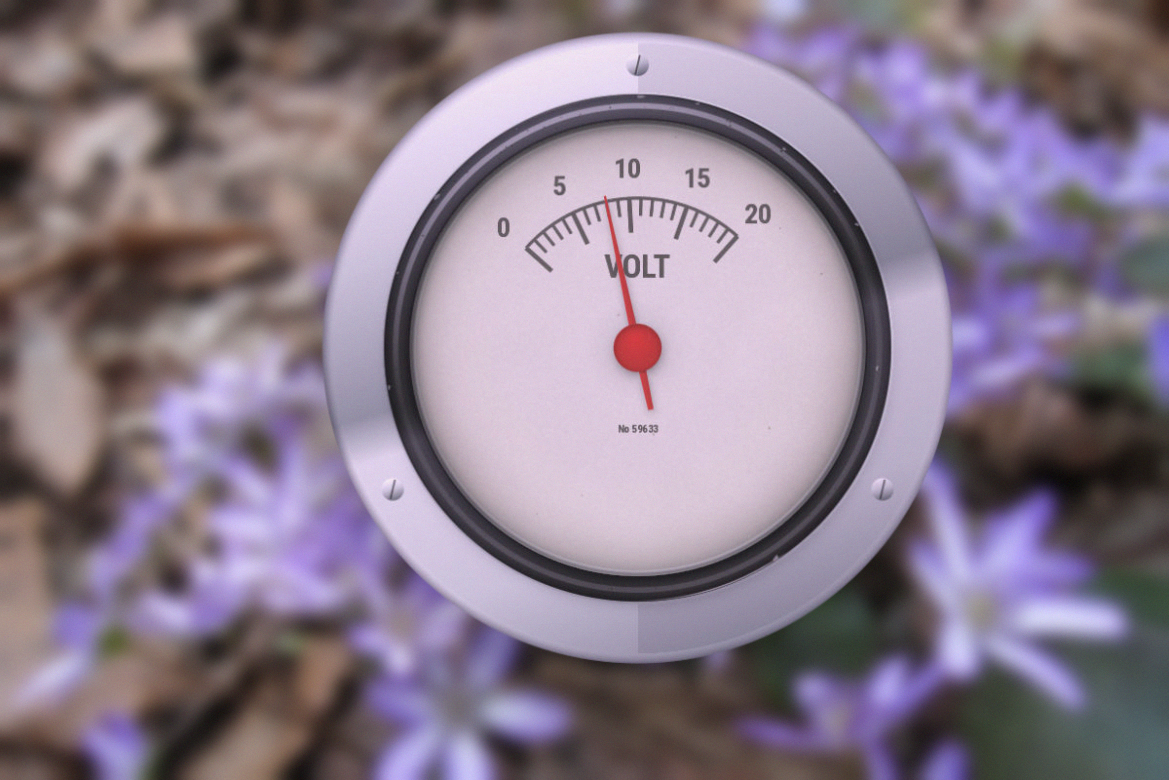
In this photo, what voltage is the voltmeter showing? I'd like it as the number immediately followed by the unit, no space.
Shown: 8V
